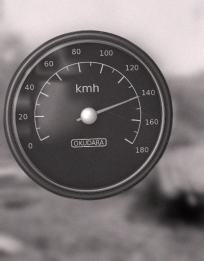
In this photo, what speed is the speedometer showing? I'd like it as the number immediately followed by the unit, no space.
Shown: 140km/h
